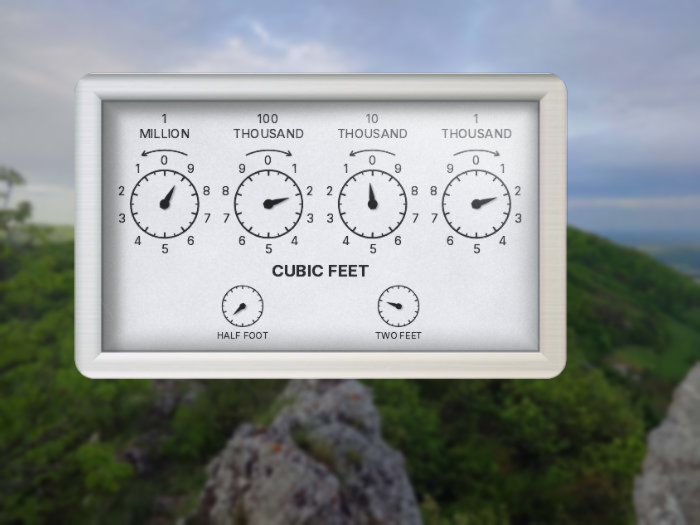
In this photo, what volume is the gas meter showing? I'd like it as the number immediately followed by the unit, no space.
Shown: 920200ft³
